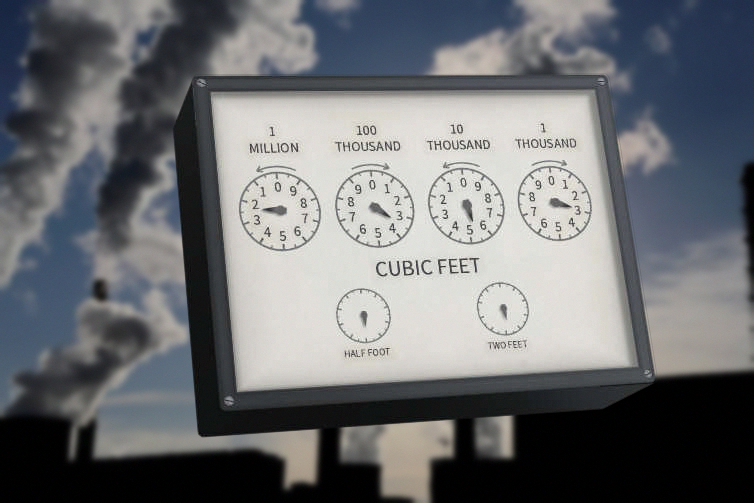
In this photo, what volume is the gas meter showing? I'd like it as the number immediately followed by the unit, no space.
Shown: 235300ft³
